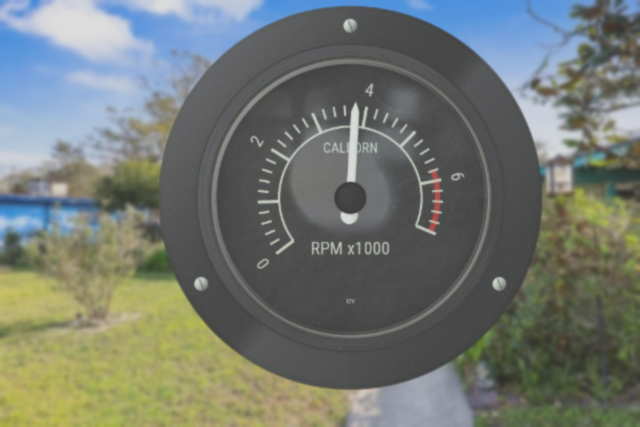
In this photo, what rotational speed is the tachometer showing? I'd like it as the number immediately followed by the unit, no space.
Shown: 3800rpm
